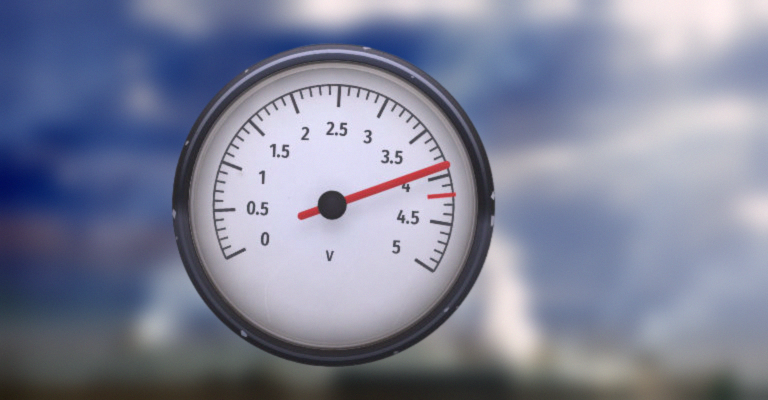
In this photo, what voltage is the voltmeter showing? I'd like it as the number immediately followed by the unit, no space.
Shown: 3.9V
